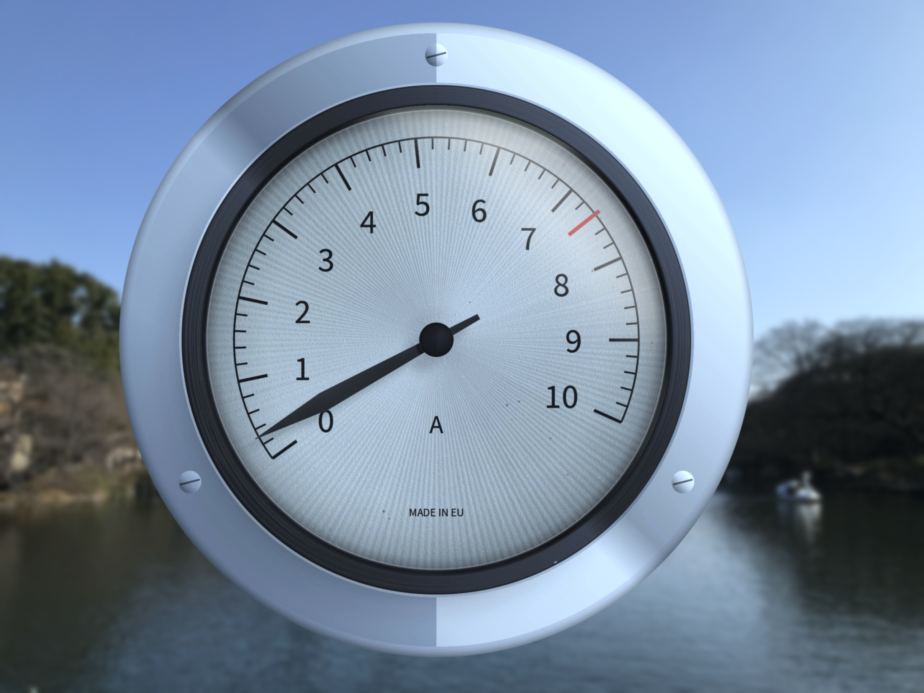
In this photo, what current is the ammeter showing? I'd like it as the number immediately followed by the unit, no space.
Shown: 0.3A
